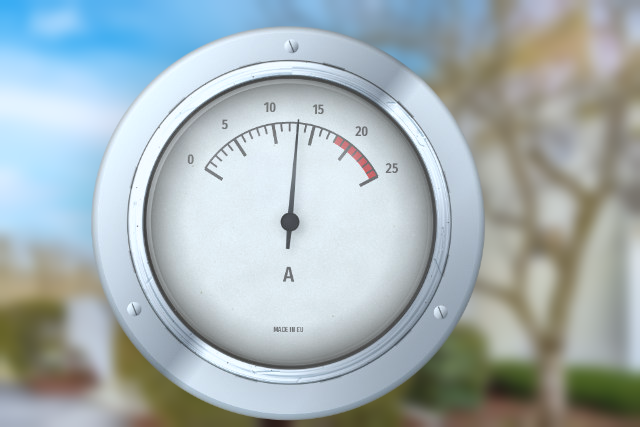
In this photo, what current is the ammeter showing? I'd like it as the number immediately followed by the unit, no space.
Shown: 13A
